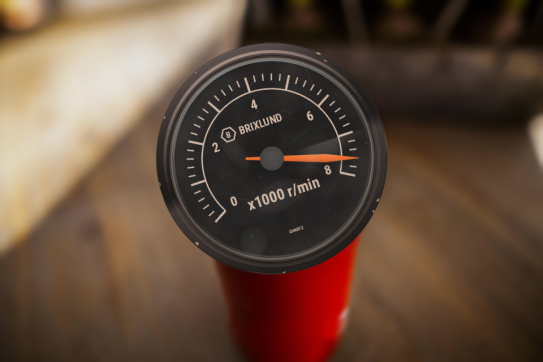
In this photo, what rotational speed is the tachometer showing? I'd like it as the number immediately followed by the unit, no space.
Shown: 7600rpm
